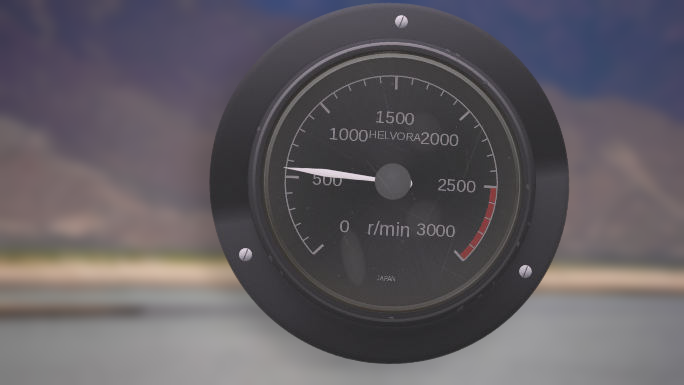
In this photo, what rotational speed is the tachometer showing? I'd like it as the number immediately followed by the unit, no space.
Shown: 550rpm
